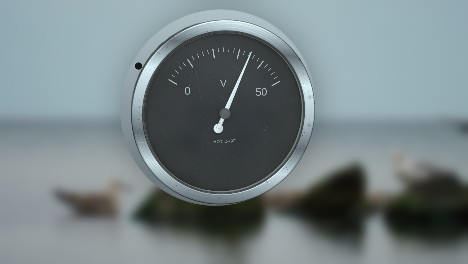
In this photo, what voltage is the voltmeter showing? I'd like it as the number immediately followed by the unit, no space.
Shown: 34V
